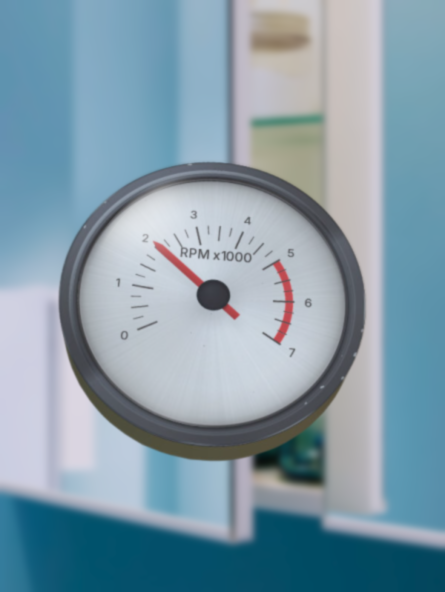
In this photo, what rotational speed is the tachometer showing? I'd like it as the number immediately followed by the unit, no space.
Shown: 2000rpm
